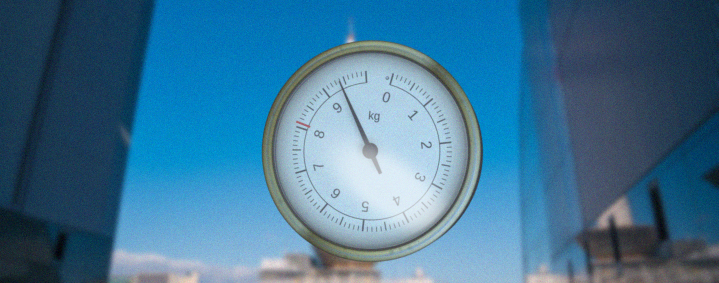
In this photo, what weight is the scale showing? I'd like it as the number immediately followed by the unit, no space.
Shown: 9.4kg
